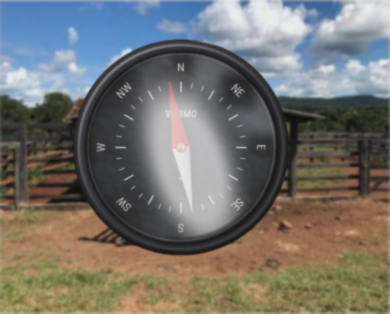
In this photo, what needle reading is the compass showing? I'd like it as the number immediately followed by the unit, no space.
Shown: 350°
